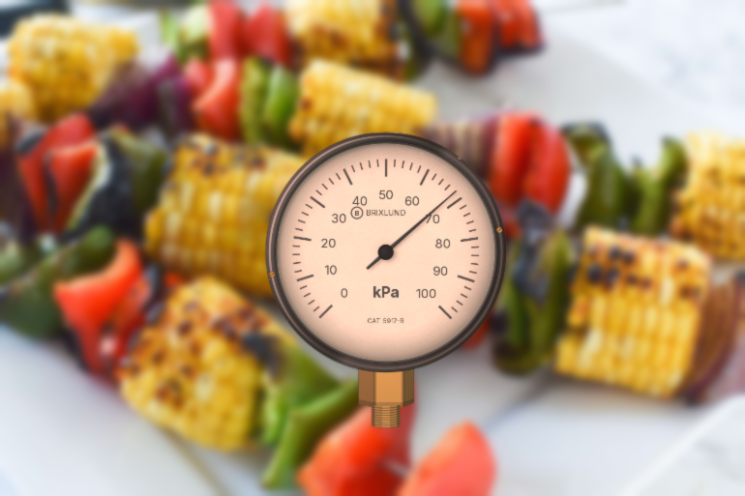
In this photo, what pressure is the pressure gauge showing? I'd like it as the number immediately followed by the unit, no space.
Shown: 68kPa
